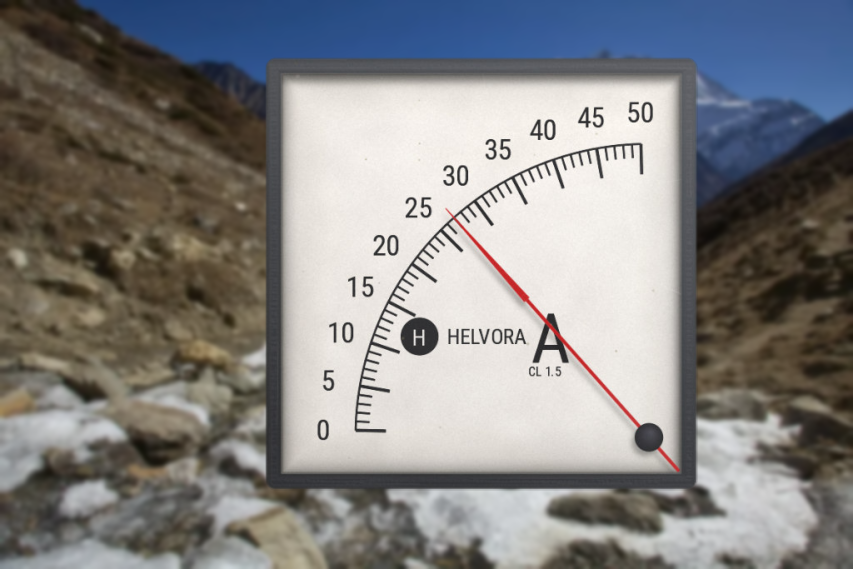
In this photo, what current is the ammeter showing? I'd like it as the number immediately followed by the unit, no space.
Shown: 27A
